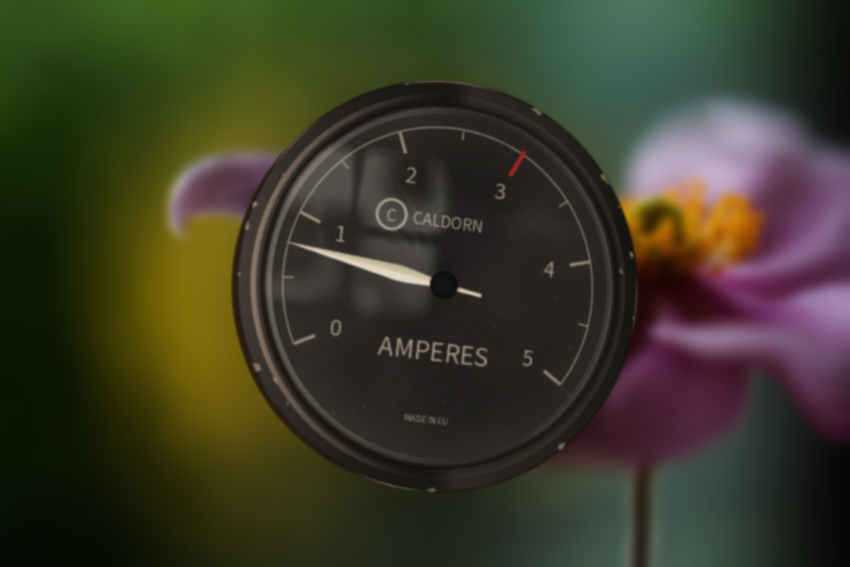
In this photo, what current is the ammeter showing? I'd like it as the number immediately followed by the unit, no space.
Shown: 0.75A
